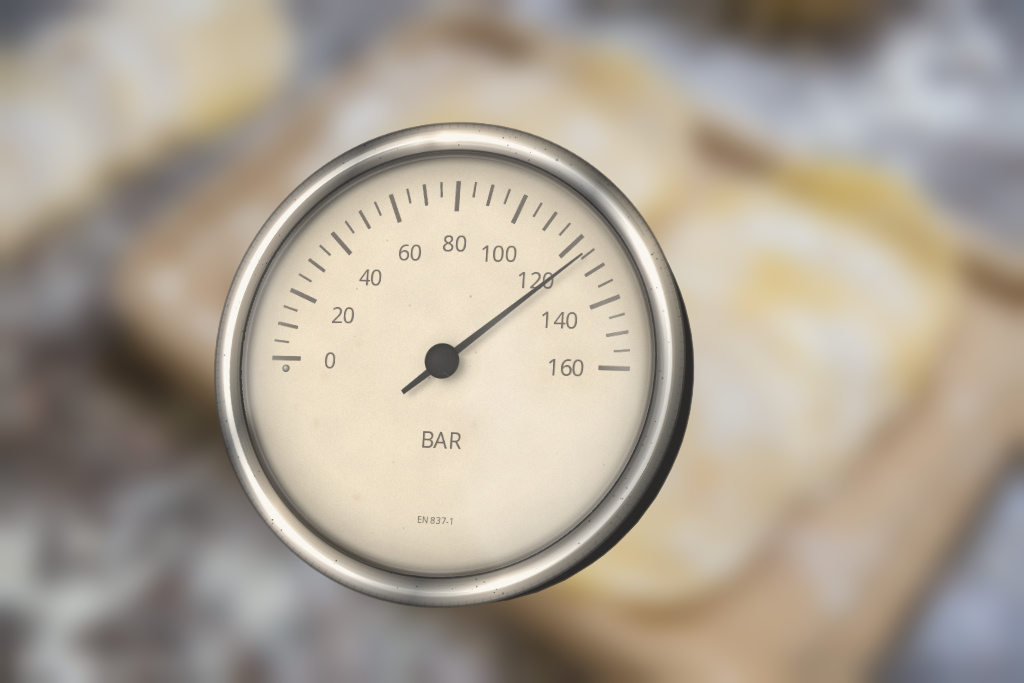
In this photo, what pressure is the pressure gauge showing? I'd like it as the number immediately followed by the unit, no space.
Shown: 125bar
